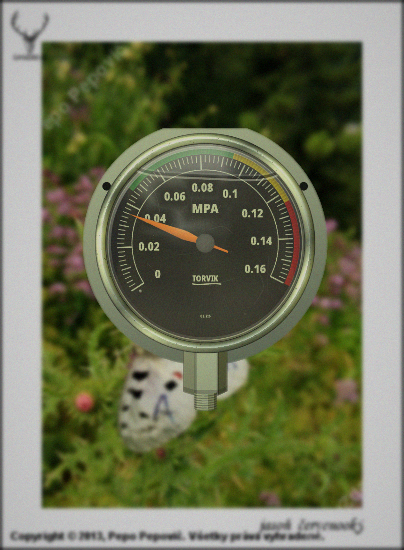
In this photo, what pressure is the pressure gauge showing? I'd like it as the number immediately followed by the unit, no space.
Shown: 0.036MPa
